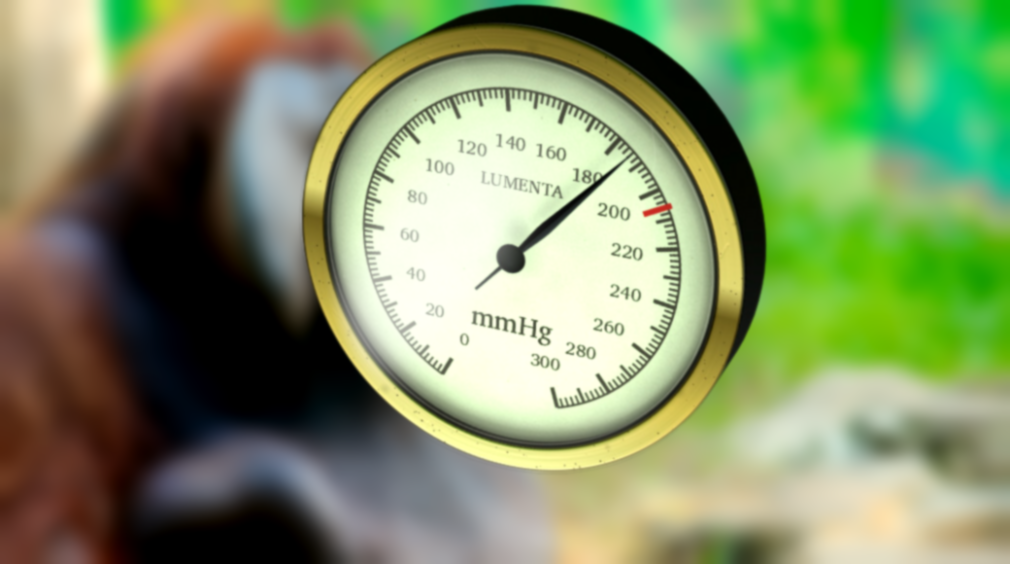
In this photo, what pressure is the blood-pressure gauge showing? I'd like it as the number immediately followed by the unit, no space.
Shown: 186mmHg
